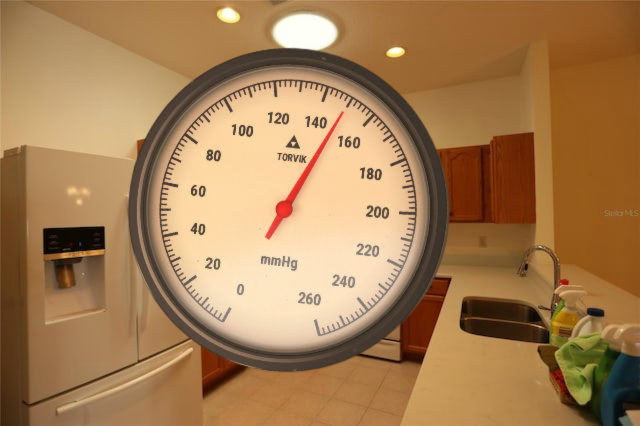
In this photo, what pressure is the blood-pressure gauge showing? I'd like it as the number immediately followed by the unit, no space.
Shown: 150mmHg
